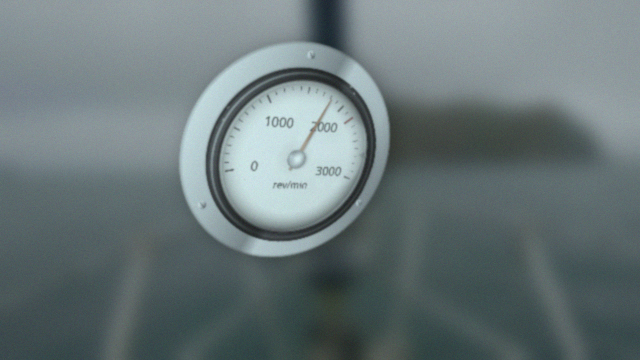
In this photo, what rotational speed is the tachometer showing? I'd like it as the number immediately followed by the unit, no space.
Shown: 1800rpm
